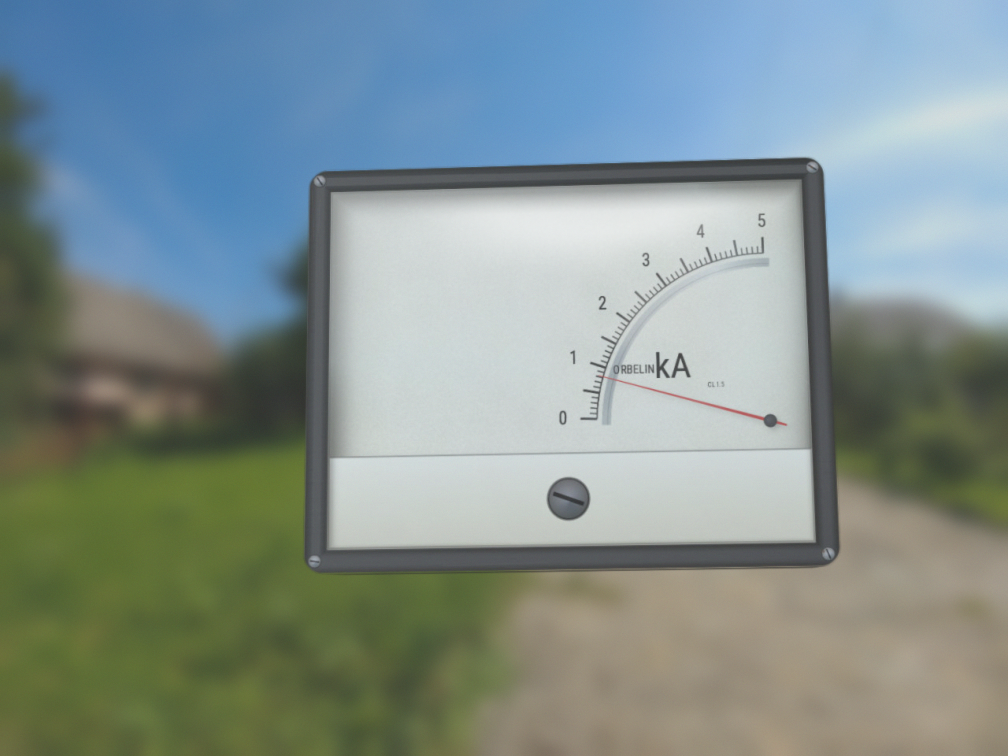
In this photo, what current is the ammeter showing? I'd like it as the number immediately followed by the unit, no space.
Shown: 0.8kA
